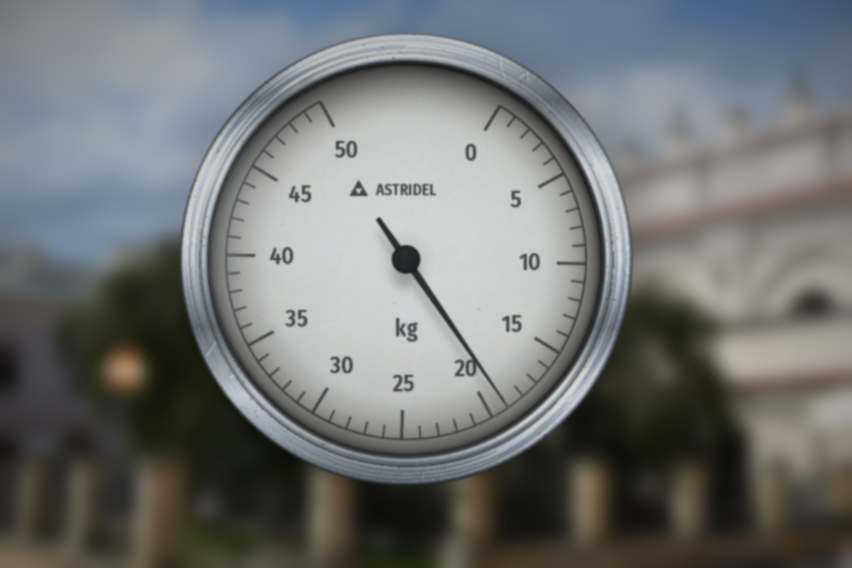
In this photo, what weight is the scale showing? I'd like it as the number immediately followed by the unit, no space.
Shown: 19kg
